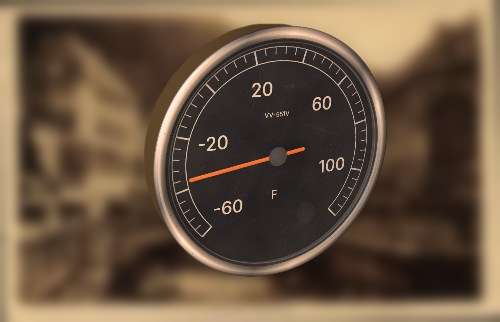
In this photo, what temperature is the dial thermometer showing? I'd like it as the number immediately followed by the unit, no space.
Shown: -36°F
